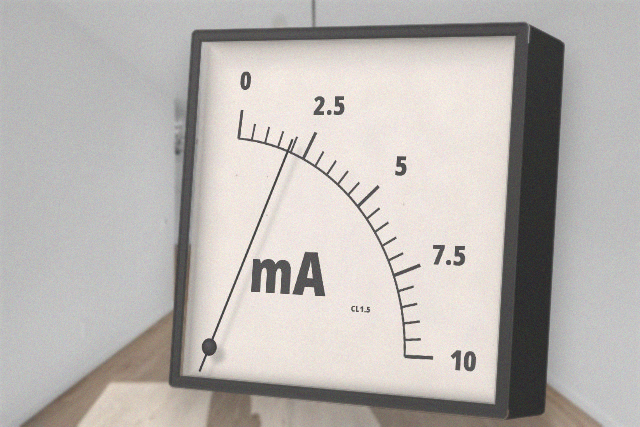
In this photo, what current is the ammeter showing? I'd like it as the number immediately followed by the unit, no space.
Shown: 2mA
